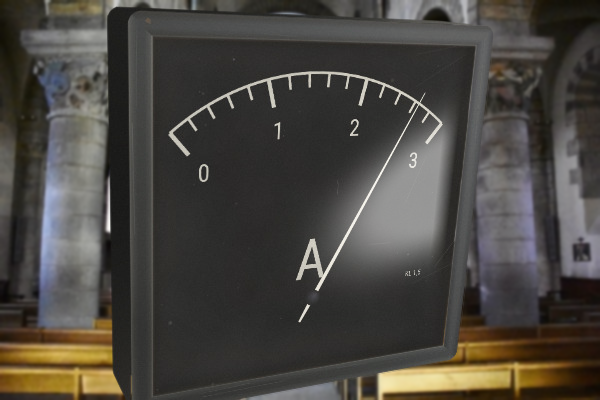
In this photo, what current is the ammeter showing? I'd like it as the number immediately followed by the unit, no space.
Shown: 2.6A
